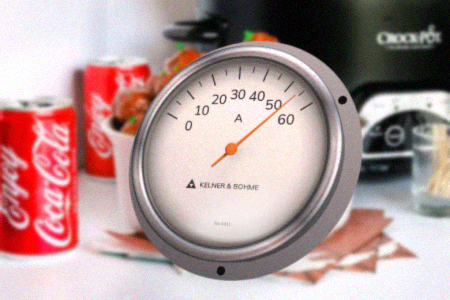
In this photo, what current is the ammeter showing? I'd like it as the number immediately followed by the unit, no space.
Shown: 55A
